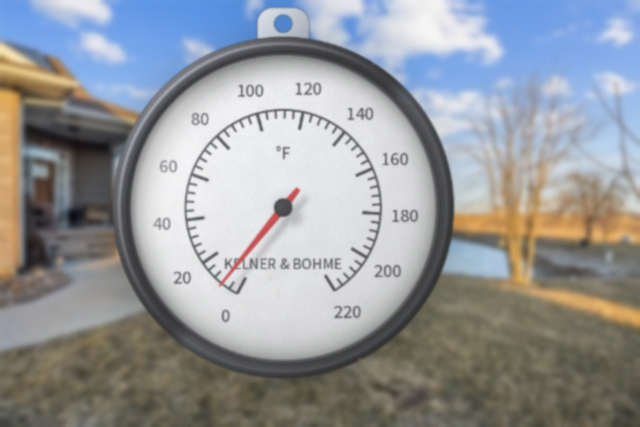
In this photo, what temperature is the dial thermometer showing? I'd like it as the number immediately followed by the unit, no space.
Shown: 8°F
